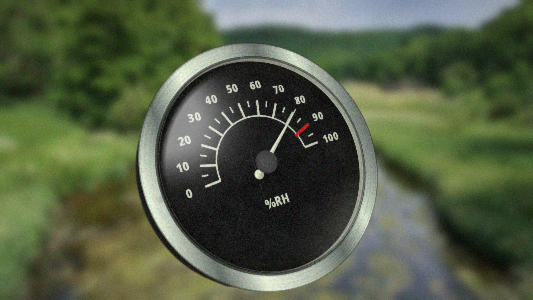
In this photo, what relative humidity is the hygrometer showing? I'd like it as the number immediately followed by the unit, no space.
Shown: 80%
